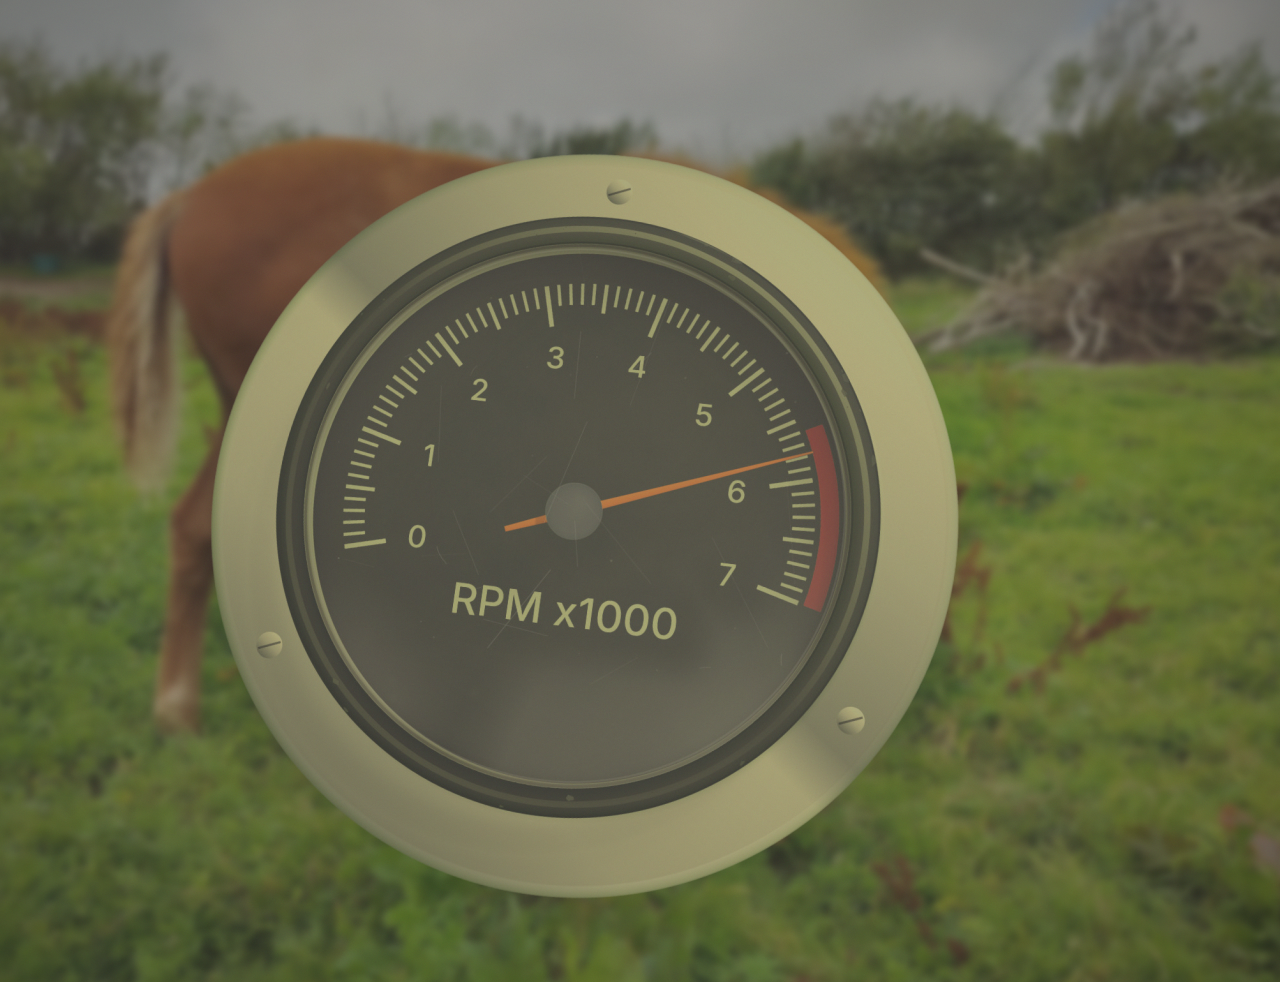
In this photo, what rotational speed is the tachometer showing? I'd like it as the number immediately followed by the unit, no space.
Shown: 5800rpm
